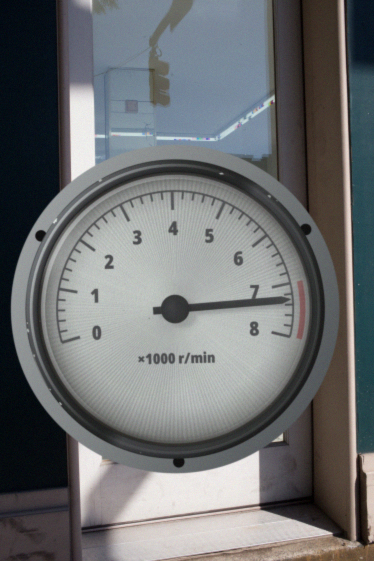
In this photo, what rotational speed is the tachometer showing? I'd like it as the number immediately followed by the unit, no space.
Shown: 7300rpm
